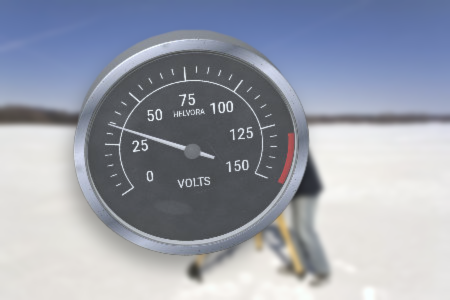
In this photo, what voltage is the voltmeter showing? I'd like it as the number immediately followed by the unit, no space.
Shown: 35V
